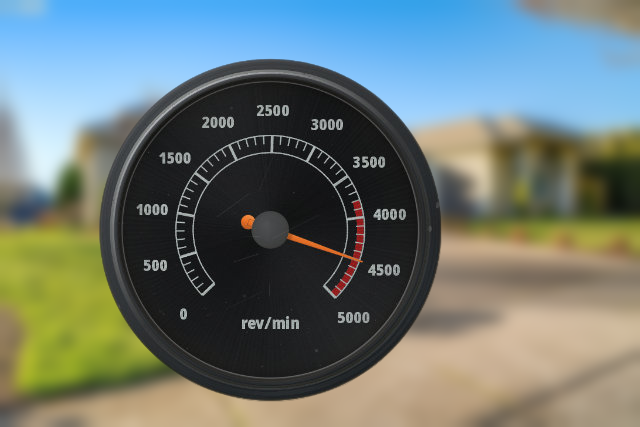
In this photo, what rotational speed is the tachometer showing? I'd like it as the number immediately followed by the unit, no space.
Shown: 4500rpm
